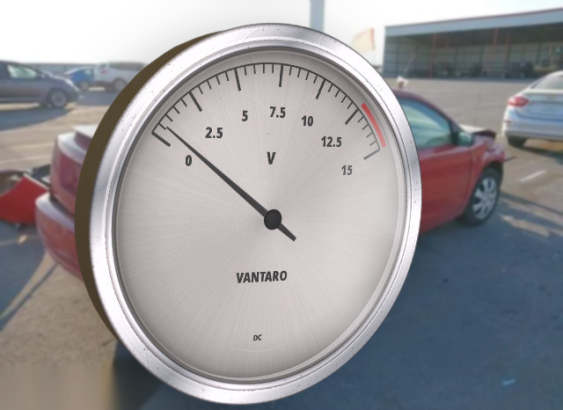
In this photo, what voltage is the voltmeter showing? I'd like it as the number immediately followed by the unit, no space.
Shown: 0.5V
